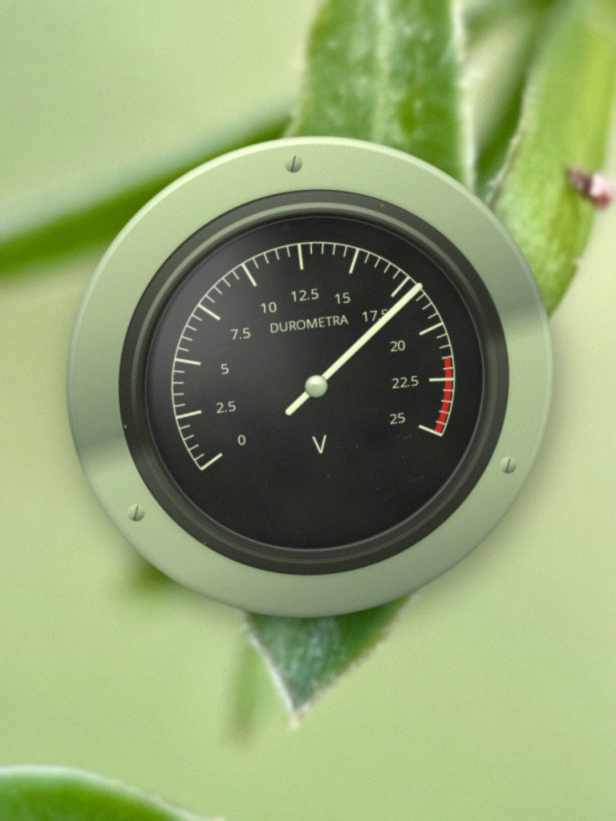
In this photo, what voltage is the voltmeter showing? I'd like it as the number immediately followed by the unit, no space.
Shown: 18V
